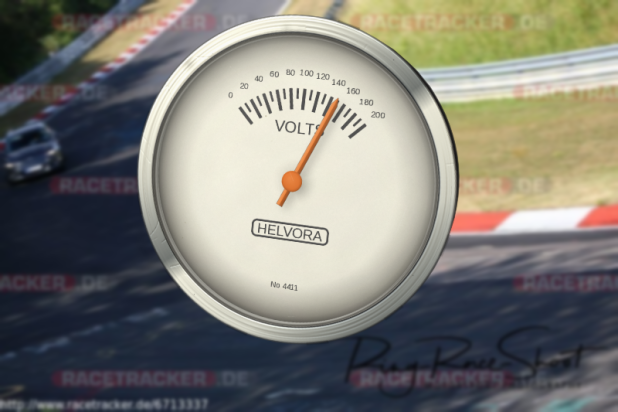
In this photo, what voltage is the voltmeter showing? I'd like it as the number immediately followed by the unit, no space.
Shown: 150V
